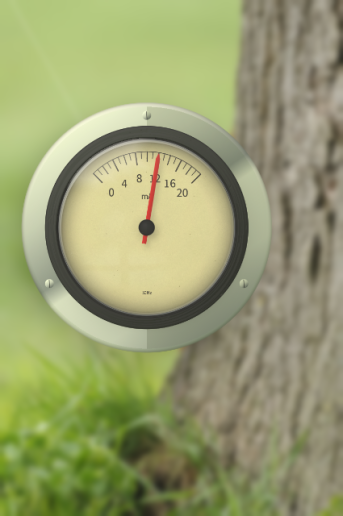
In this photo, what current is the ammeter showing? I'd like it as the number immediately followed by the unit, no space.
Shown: 12mA
